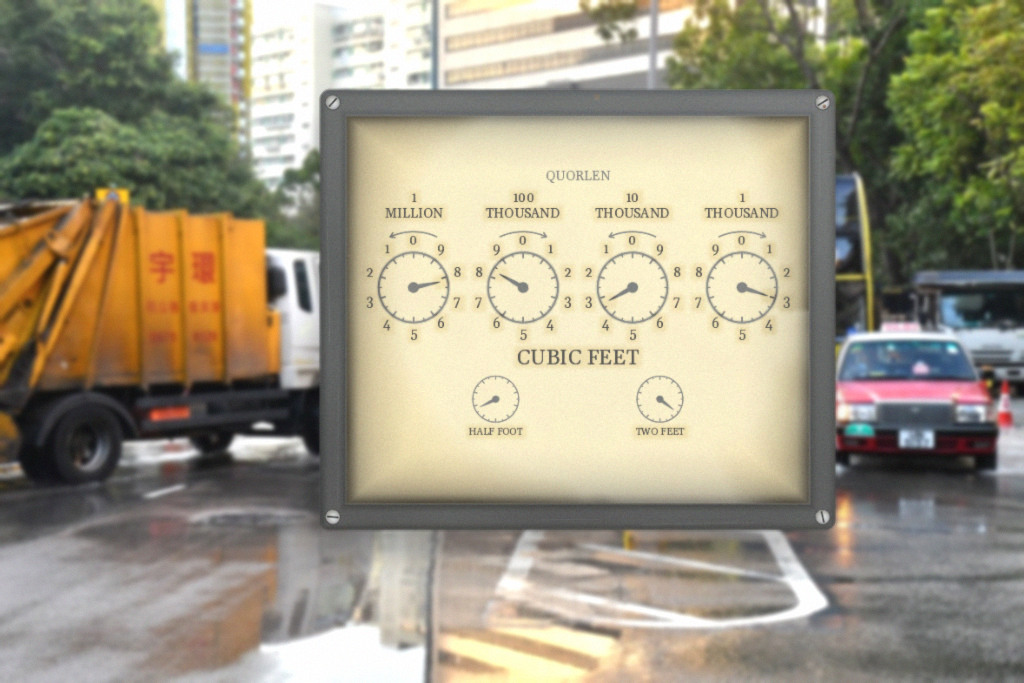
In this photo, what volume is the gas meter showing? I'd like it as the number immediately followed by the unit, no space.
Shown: 783300ft³
